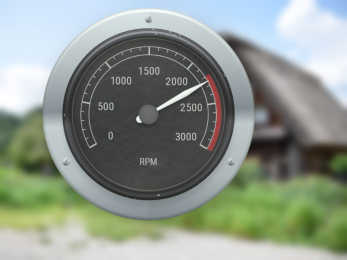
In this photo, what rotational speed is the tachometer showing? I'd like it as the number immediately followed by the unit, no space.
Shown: 2250rpm
